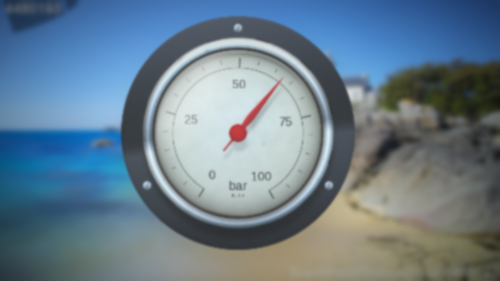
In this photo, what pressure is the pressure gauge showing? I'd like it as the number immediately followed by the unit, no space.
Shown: 62.5bar
